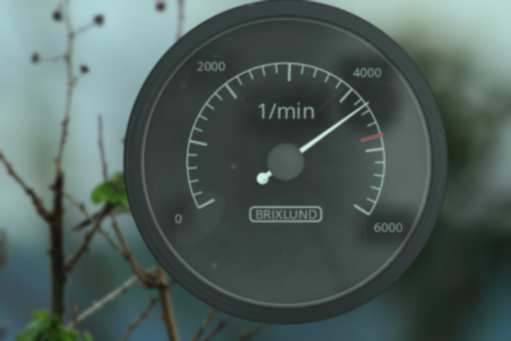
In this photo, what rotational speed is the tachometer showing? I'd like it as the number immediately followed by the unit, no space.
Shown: 4300rpm
